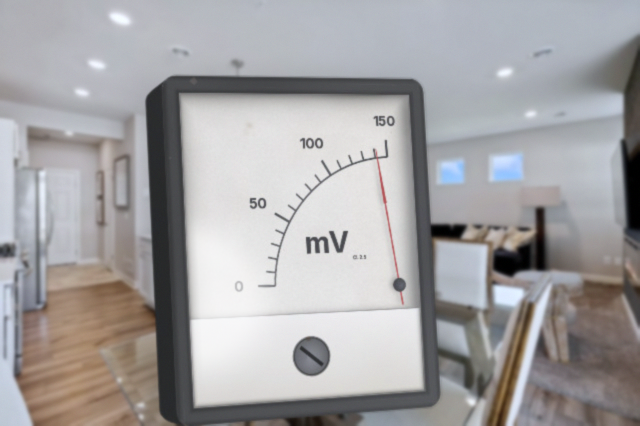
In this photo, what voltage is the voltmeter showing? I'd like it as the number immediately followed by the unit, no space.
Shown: 140mV
